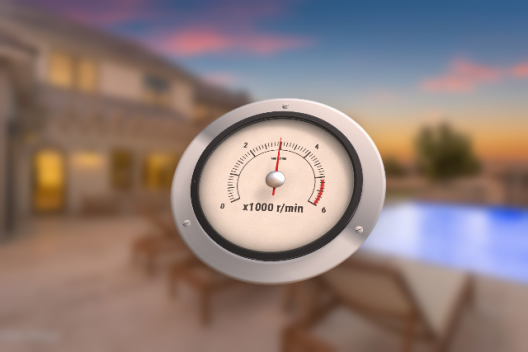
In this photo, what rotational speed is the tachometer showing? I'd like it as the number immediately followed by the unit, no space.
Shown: 3000rpm
